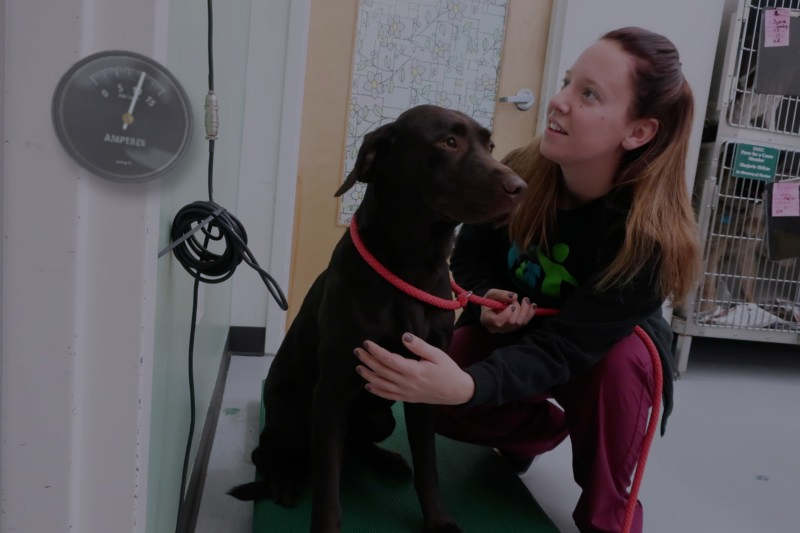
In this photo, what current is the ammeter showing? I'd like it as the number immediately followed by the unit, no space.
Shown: 10A
